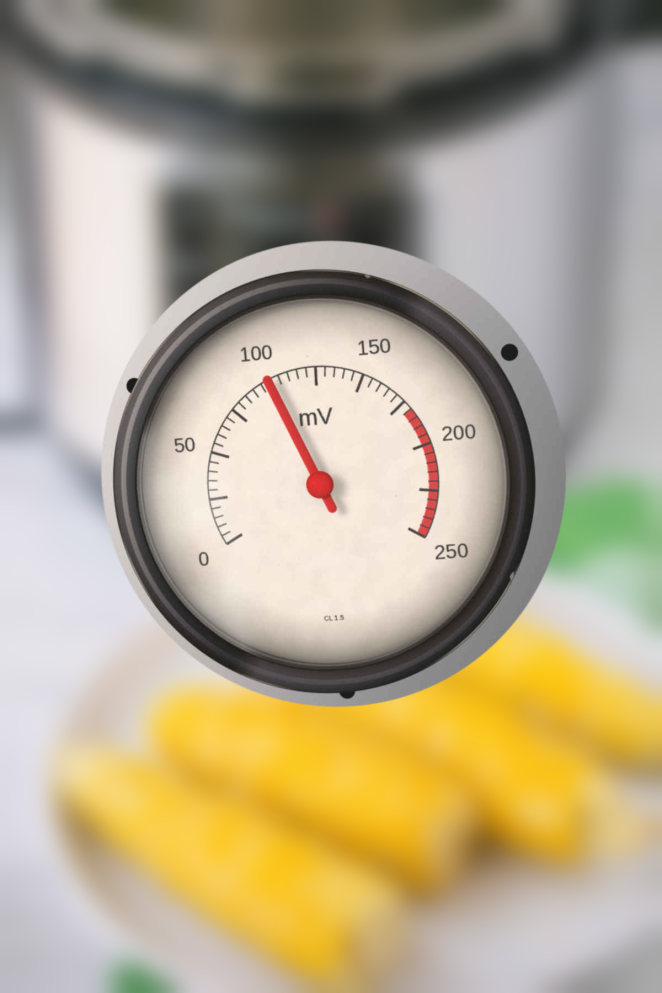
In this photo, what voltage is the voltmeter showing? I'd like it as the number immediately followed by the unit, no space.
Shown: 100mV
